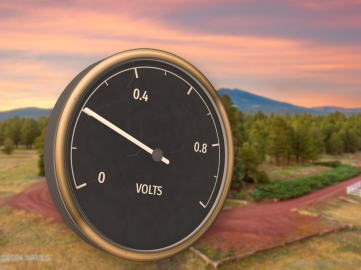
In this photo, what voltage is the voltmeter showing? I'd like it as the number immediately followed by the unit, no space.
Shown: 0.2V
